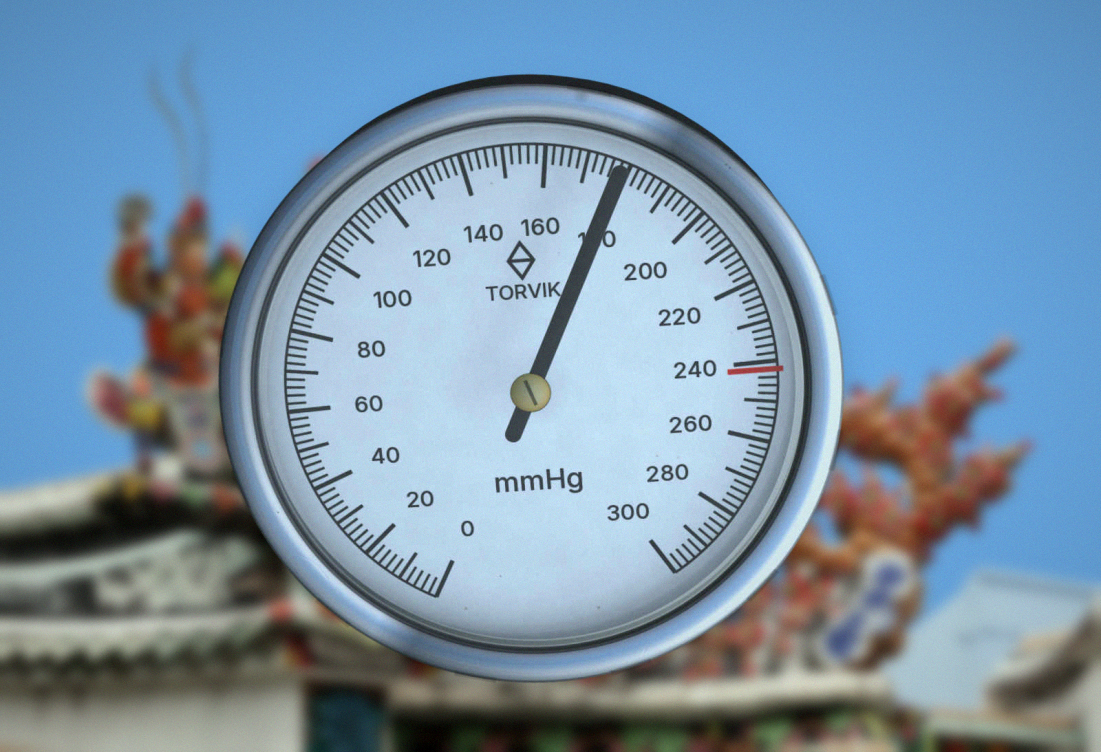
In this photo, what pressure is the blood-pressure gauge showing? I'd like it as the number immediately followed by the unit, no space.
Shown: 178mmHg
